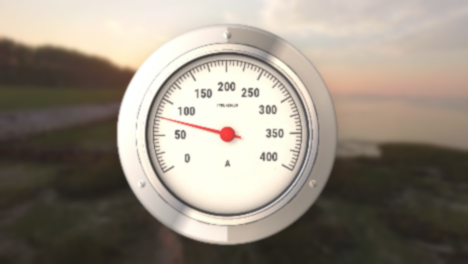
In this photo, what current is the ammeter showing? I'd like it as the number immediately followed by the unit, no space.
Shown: 75A
